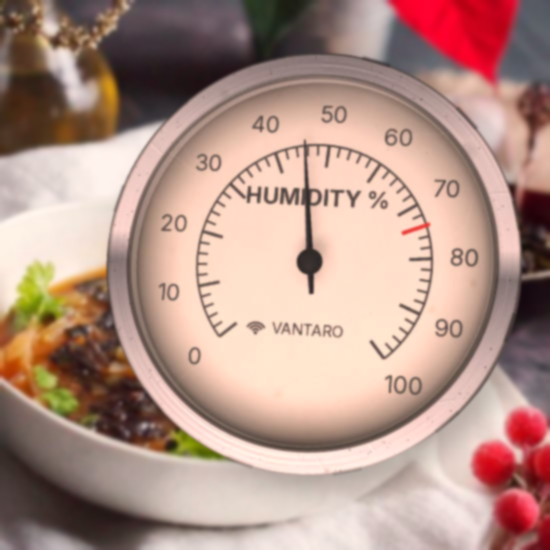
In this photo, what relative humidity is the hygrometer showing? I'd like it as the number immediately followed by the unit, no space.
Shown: 46%
